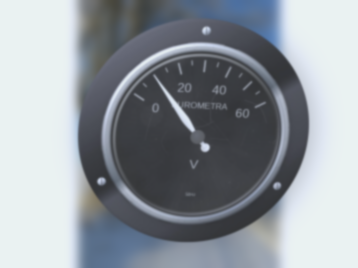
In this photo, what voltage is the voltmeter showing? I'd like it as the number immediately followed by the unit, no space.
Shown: 10V
